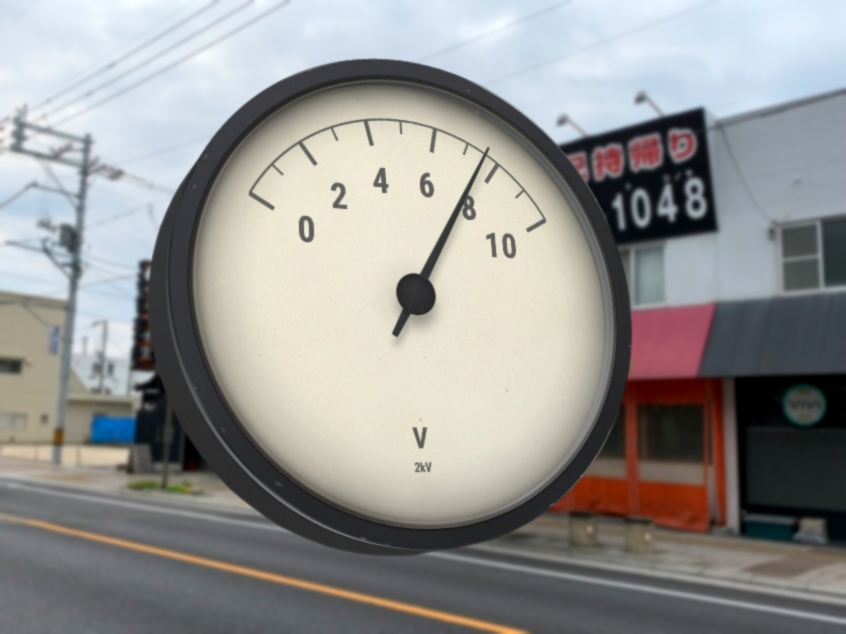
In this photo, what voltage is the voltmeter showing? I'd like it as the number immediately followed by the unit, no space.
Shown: 7.5V
